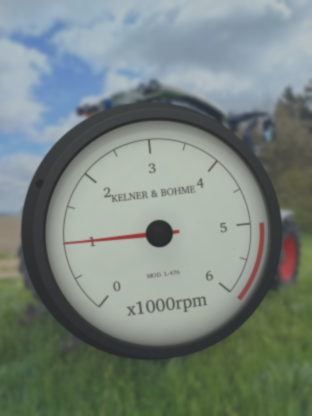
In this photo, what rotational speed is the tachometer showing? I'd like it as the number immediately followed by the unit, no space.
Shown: 1000rpm
